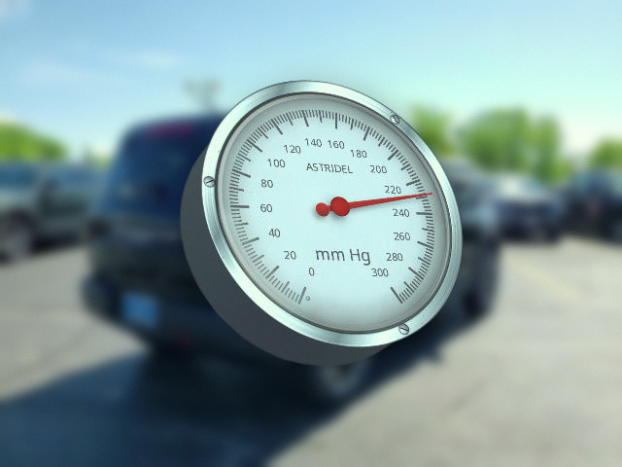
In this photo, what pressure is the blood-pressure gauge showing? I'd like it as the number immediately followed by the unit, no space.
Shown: 230mmHg
